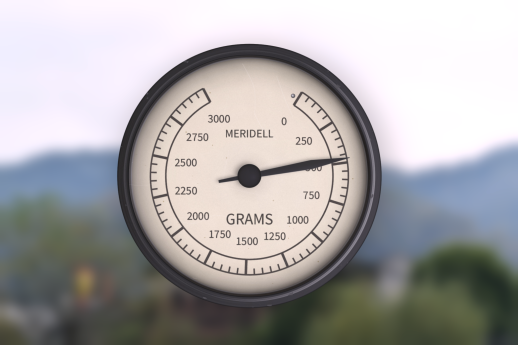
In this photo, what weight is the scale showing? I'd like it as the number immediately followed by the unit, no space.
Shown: 475g
